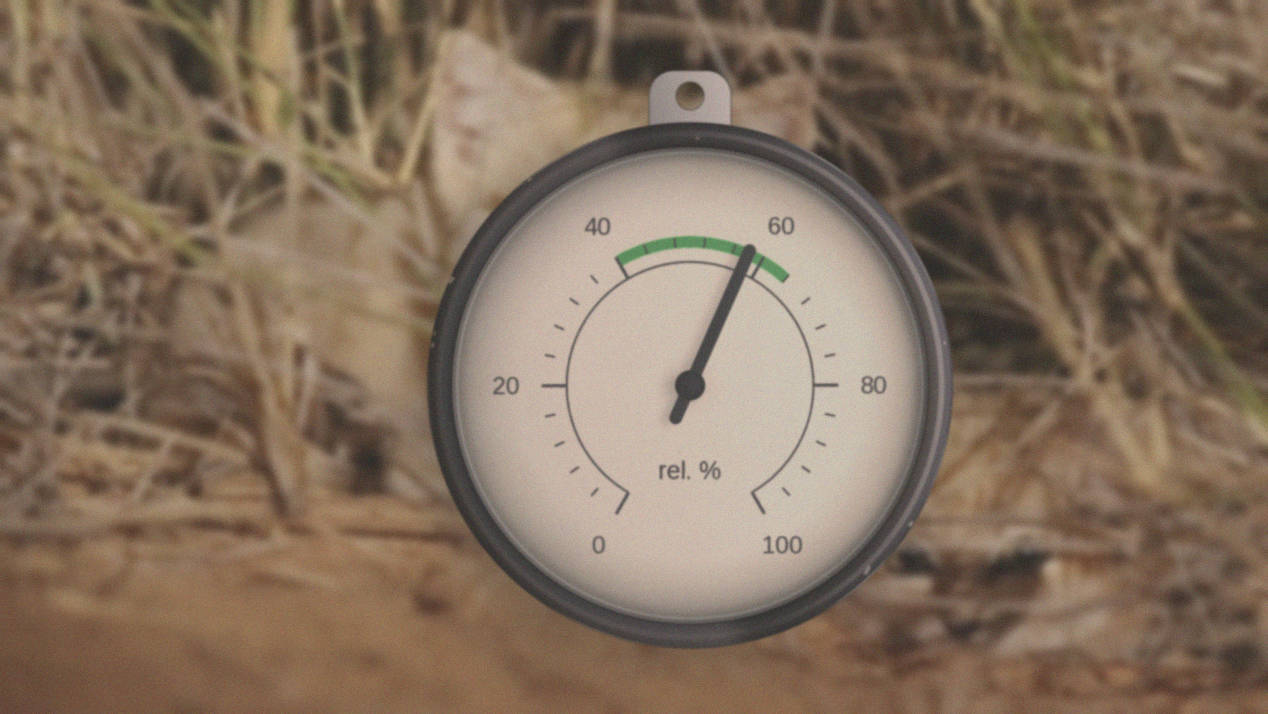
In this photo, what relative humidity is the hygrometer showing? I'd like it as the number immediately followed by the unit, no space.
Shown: 58%
